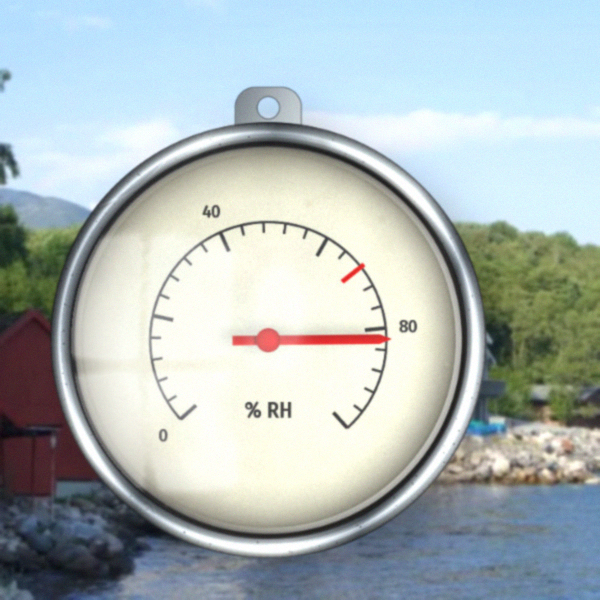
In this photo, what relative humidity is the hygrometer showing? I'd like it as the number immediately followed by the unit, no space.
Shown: 82%
